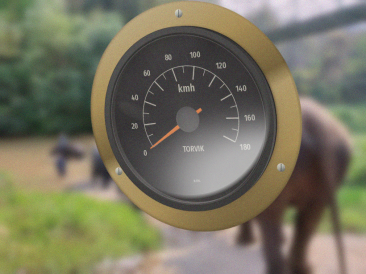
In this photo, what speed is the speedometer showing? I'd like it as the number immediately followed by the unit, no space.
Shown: 0km/h
